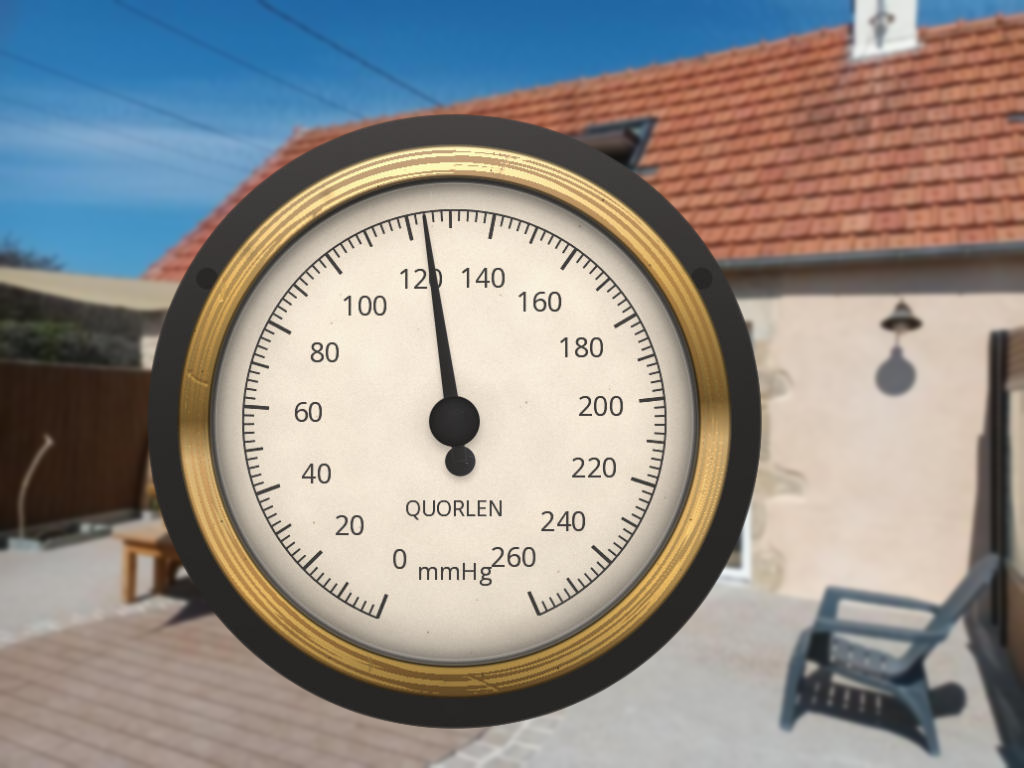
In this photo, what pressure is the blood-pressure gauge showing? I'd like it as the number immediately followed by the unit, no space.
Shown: 124mmHg
